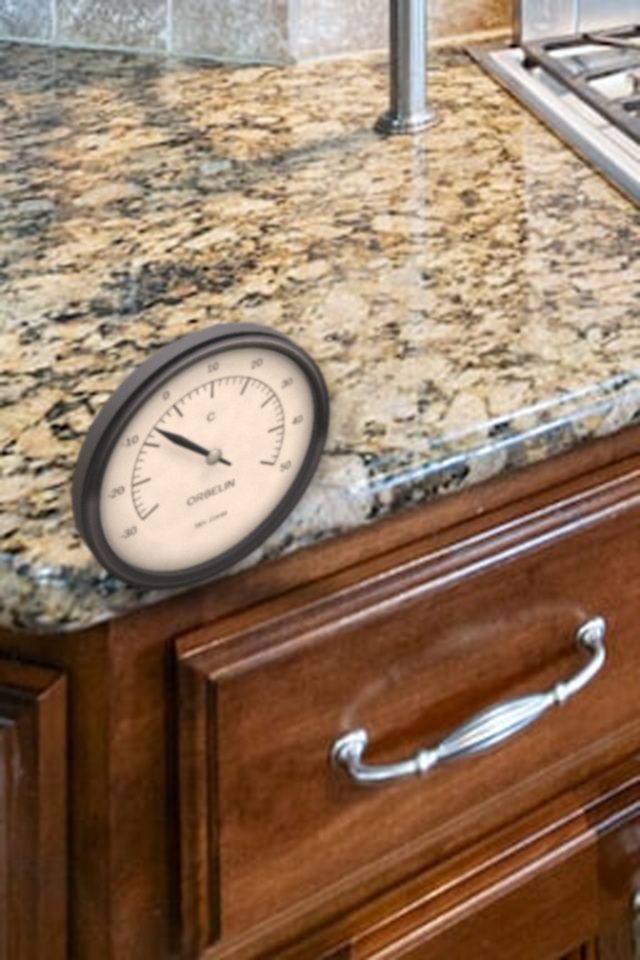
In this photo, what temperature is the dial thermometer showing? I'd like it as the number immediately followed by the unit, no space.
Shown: -6°C
